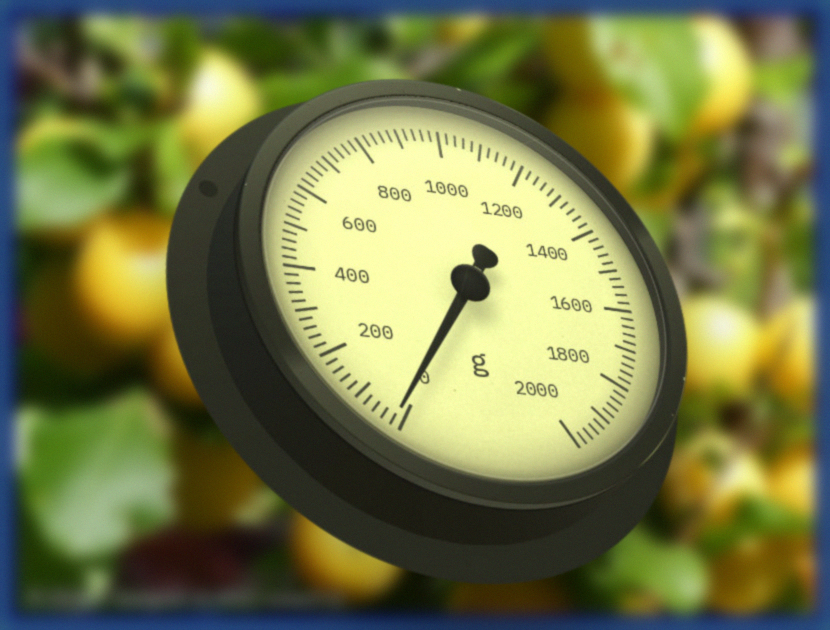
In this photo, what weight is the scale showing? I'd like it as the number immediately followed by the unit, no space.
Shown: 20g
